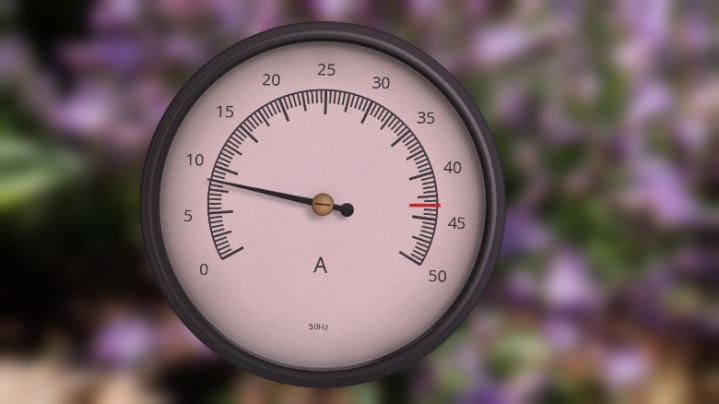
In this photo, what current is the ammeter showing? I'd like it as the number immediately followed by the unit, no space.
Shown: 8.5A
